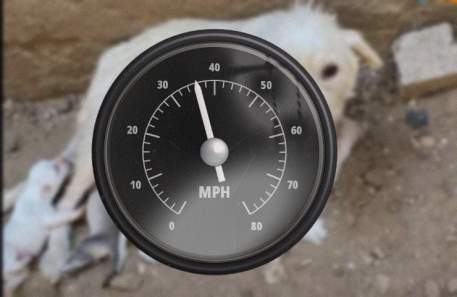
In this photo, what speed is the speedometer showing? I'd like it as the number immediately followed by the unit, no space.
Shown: 36mph
